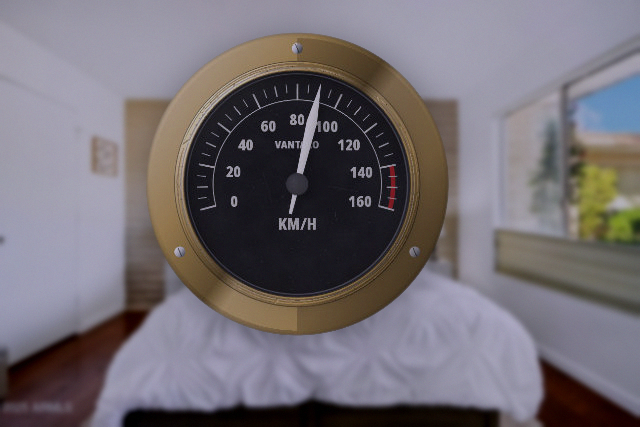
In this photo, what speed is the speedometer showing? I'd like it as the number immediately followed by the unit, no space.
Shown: 90km/h
